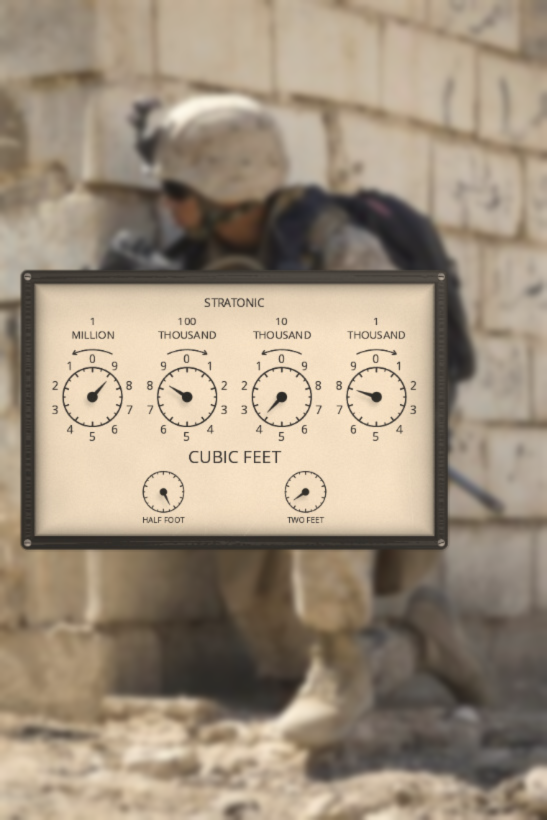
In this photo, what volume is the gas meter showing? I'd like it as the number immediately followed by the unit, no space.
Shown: 883800ft³
